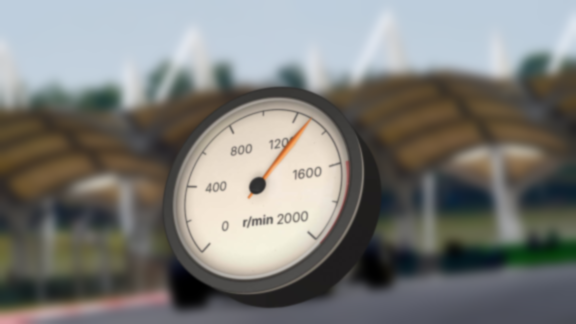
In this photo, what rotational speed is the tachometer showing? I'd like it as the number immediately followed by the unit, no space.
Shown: 1300rpm
